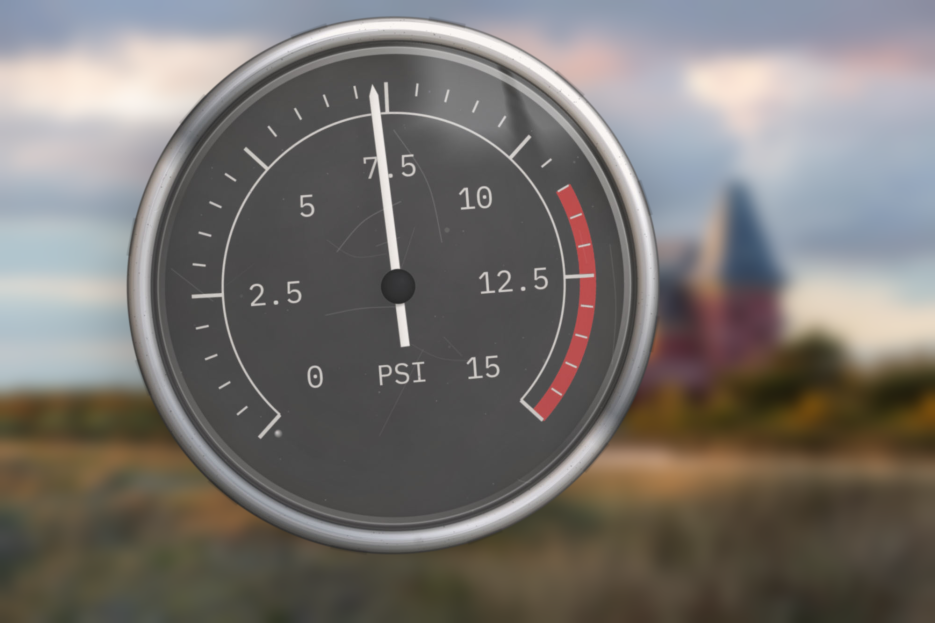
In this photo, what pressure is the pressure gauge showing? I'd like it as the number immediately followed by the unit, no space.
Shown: 7.25psi
